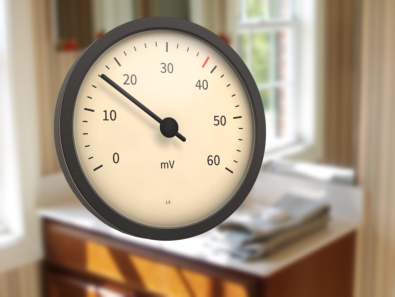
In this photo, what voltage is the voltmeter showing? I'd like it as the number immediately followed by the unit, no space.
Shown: 16mV
